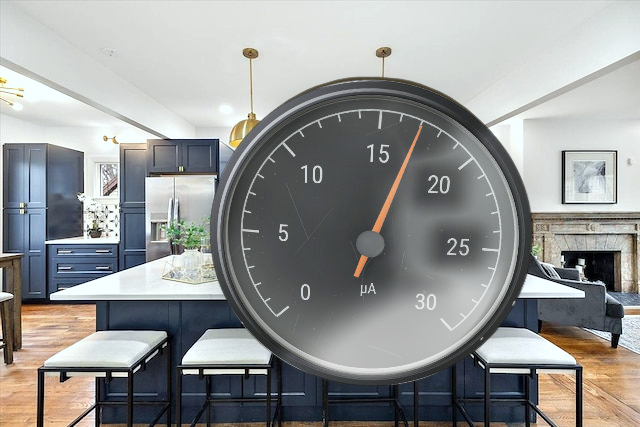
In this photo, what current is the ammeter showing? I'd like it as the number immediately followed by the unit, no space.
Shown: 17µA
